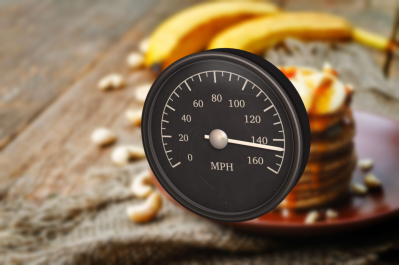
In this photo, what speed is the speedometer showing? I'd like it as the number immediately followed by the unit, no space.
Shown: 145mph
